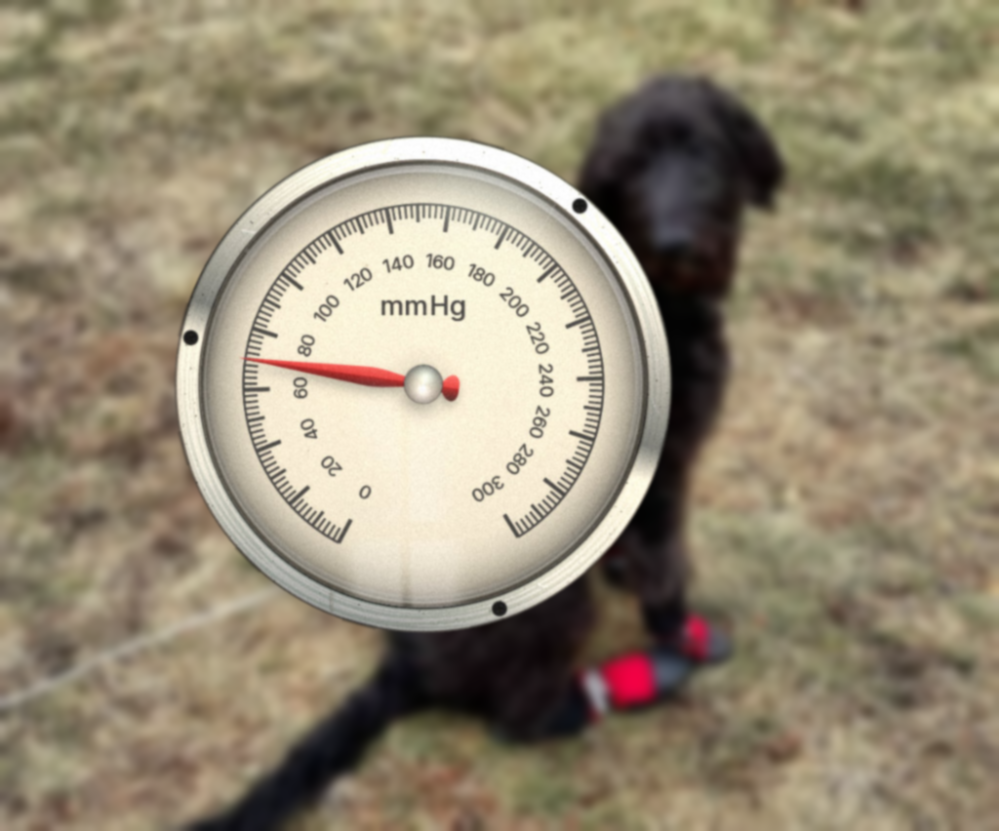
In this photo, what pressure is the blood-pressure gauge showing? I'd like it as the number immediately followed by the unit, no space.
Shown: 70mmHg
